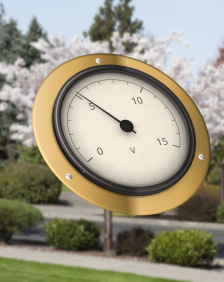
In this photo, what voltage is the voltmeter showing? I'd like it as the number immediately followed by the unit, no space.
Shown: 5V
